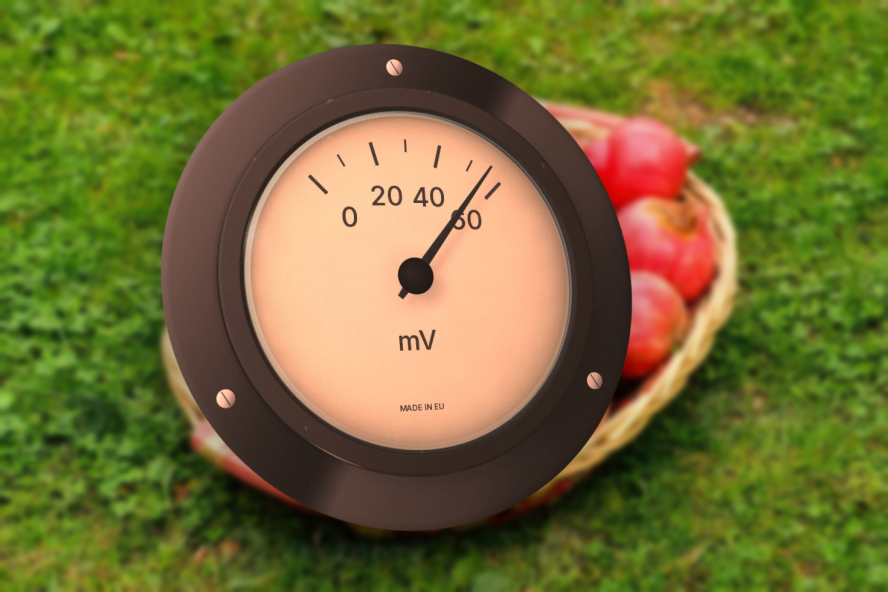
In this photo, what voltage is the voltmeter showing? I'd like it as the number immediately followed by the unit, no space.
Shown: 55mV
